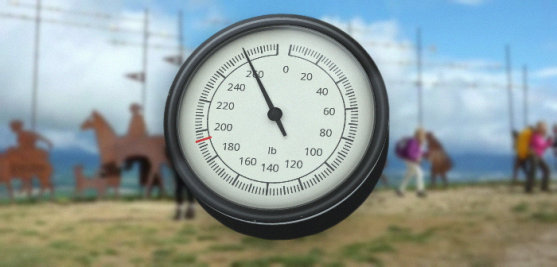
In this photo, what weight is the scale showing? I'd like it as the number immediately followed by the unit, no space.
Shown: 260lb
